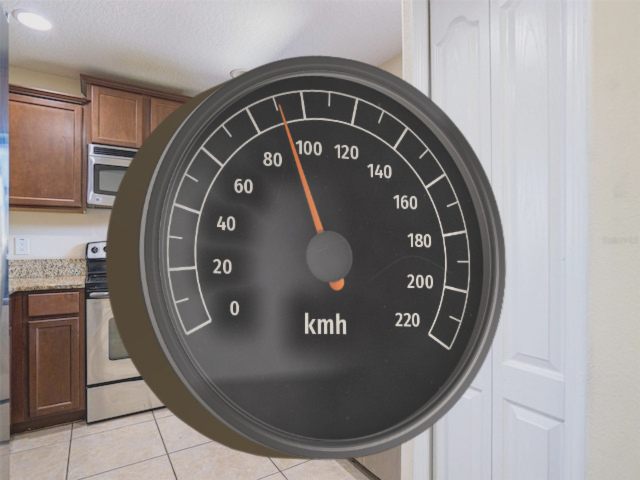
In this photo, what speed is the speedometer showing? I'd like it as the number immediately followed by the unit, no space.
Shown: 90km/h
